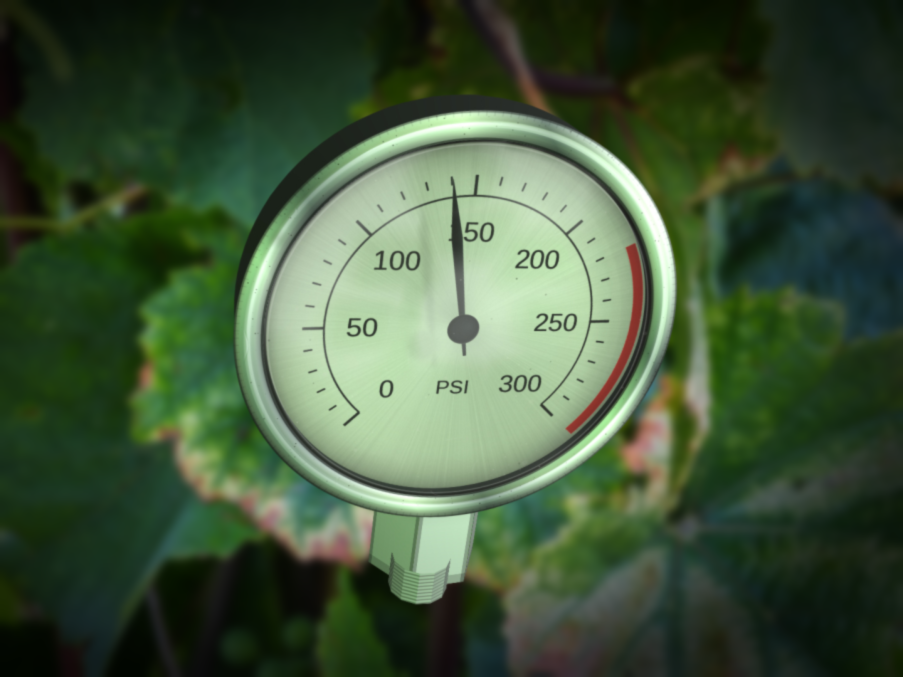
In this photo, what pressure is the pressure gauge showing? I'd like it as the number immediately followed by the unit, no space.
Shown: 140psi
